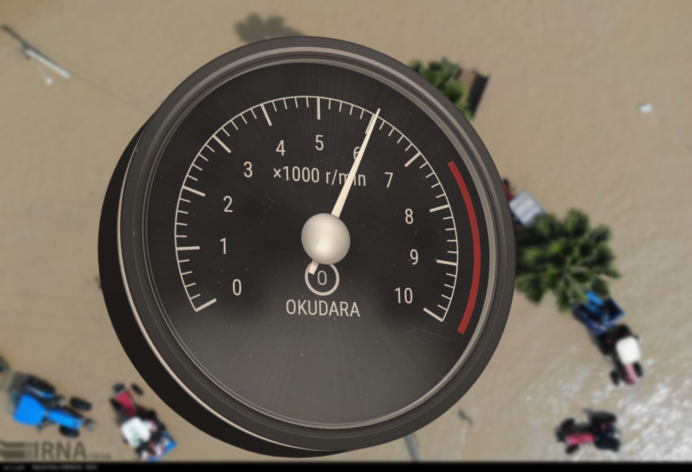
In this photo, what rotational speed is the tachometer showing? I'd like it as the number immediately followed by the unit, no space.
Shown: 6000rpm
